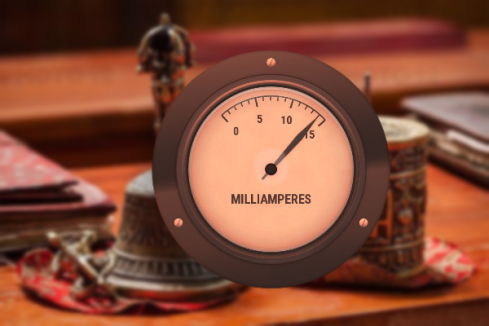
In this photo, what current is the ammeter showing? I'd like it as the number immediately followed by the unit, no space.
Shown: 14mA
